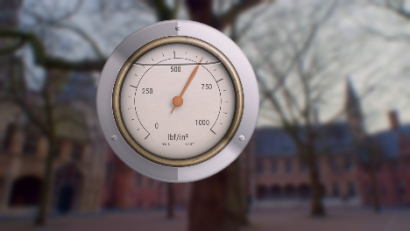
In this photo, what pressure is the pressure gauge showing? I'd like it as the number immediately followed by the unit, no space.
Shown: 625psi
